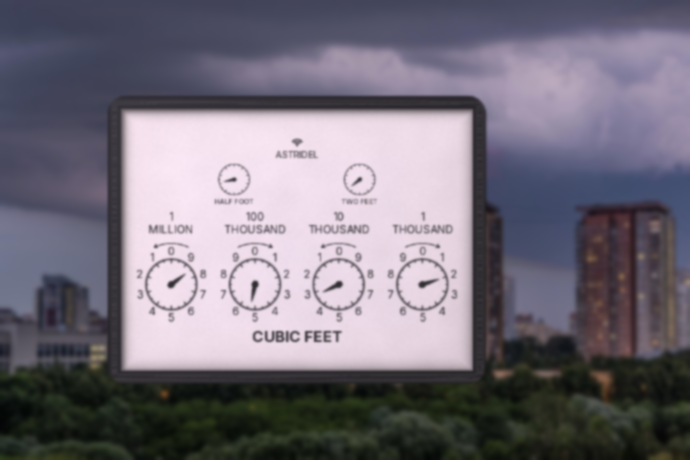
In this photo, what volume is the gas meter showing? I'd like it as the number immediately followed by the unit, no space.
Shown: 853200ft³
